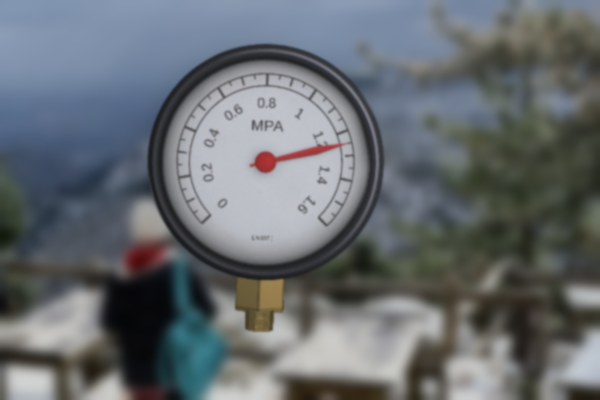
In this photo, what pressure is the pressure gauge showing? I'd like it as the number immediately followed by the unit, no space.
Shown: 1.25MPa
